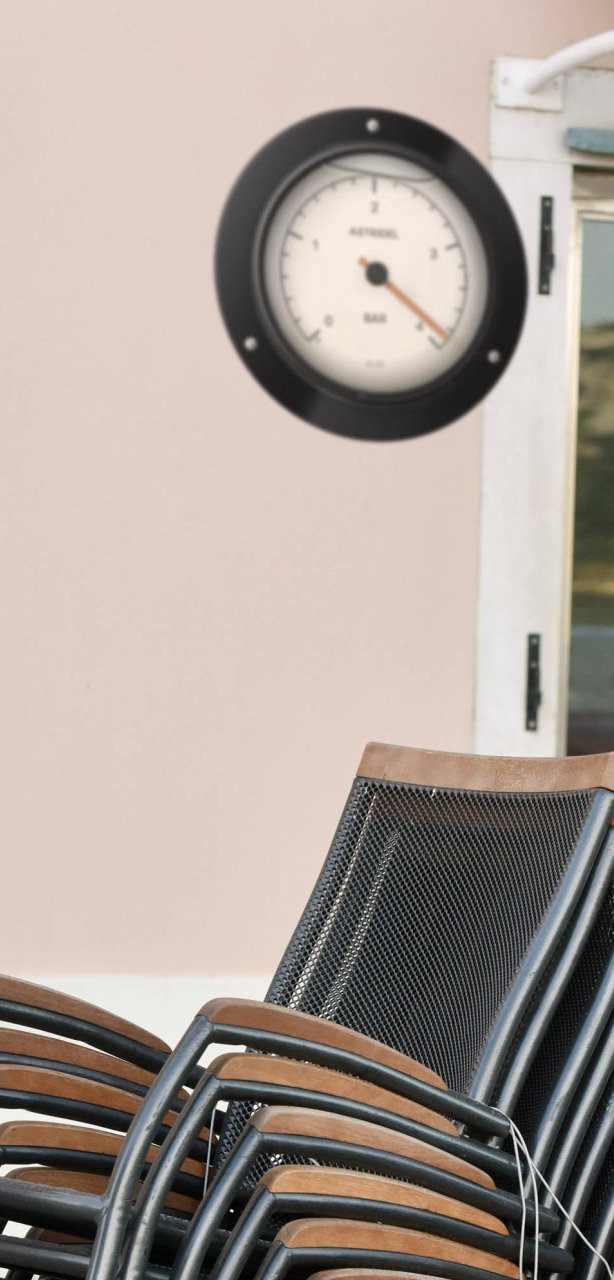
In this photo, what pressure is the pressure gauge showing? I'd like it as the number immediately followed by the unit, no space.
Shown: 3.9bar
